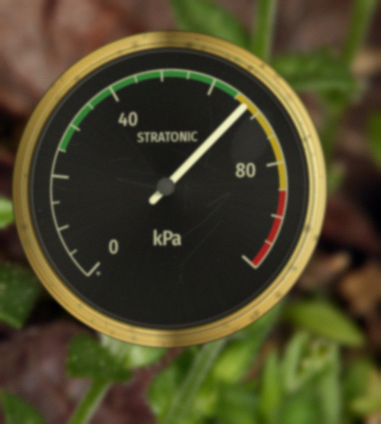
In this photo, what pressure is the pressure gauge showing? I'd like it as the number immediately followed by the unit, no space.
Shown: 67.5kPa
